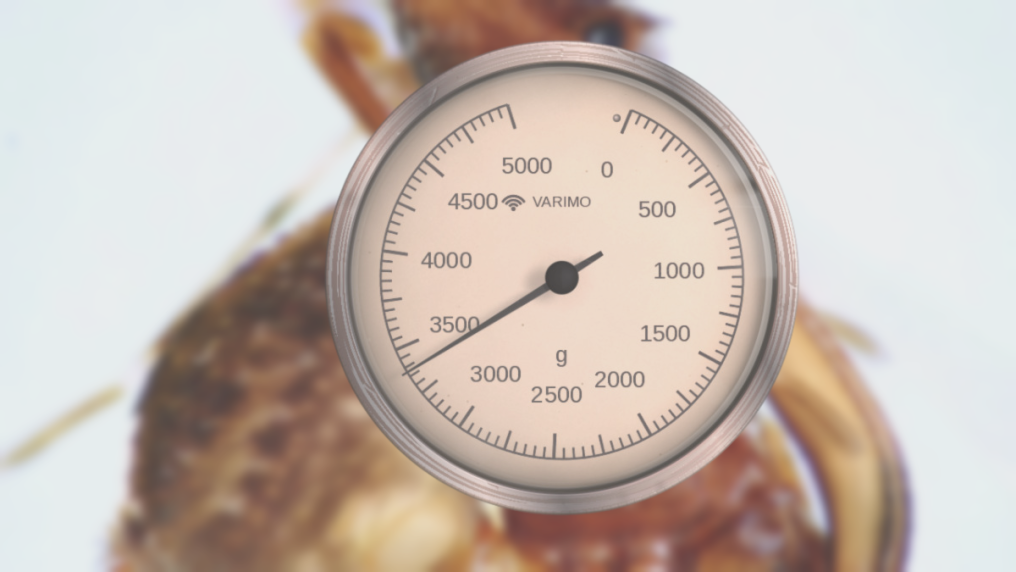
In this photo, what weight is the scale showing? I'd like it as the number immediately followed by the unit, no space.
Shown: 3375g
